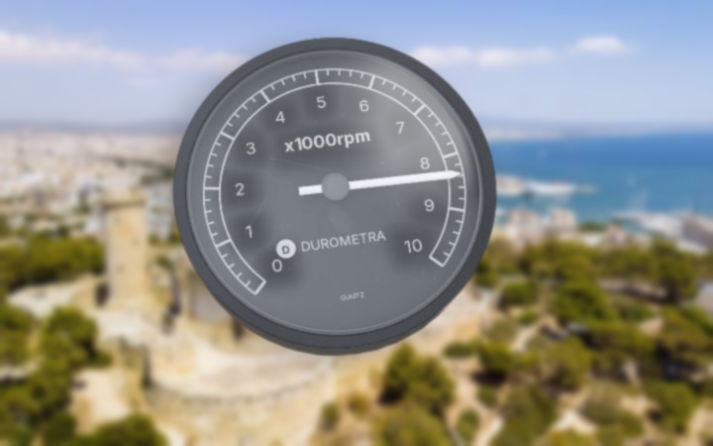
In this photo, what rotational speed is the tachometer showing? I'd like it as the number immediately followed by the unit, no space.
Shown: 8400rpm
